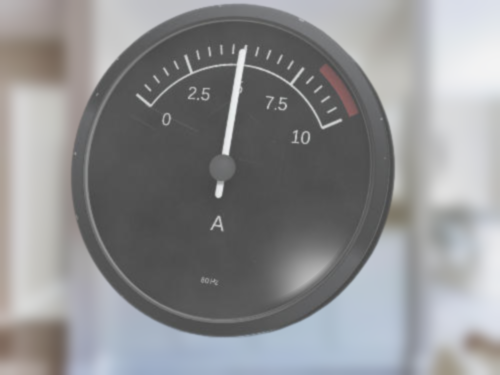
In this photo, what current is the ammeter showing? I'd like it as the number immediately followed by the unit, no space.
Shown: 5A
